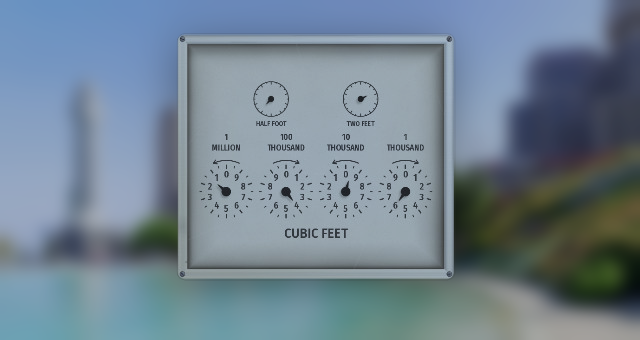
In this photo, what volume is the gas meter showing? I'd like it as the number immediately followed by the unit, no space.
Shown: 139600ft³
